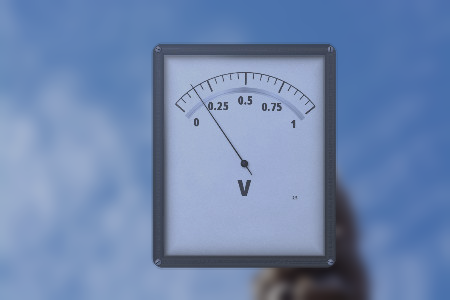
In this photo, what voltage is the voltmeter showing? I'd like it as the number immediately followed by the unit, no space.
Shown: 0.15V
